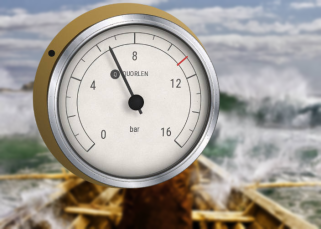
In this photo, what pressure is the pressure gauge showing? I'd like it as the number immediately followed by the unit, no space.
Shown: 6.5bar
